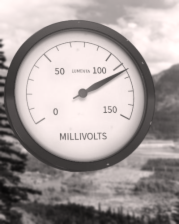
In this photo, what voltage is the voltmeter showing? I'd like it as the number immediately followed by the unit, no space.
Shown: 115mV
